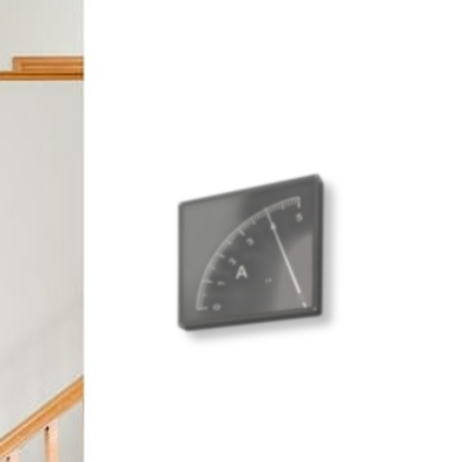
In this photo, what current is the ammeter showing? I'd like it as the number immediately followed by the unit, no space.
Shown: 4A
